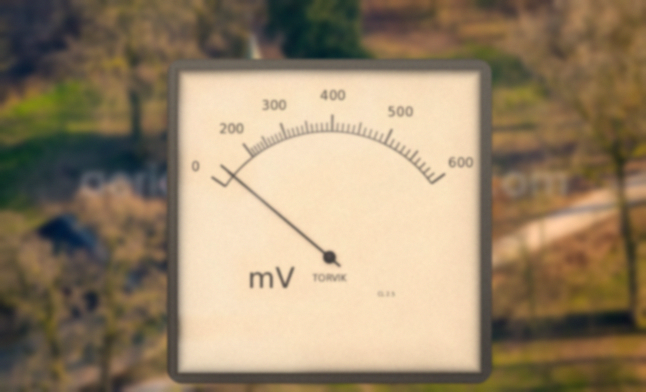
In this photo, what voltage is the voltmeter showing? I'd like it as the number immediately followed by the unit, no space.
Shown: 100mV
